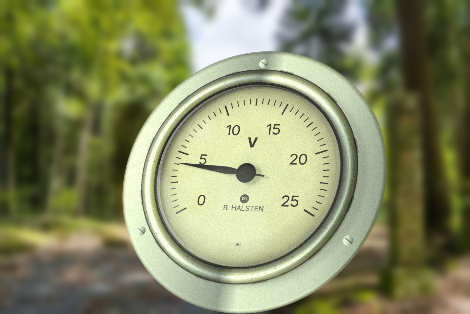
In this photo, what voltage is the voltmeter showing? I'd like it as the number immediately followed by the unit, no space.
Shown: 4V
